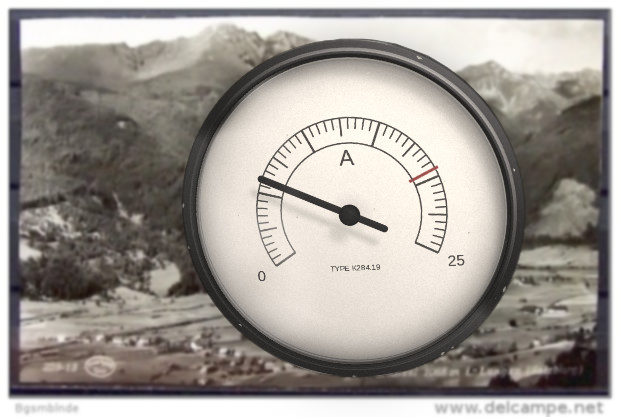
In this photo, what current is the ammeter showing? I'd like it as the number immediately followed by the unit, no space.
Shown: 6A
